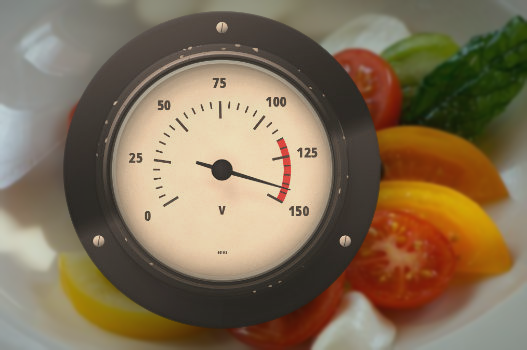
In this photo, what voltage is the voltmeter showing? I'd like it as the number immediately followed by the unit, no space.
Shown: 142.5V
